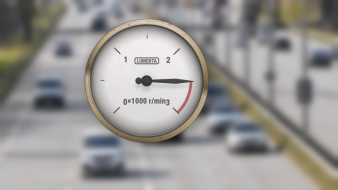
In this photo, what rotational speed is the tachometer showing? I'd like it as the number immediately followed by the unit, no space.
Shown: 2500rpm
